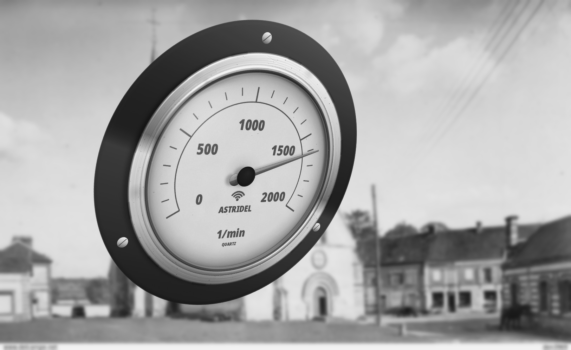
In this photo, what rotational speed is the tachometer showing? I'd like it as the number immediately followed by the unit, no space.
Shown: 1600rpm
